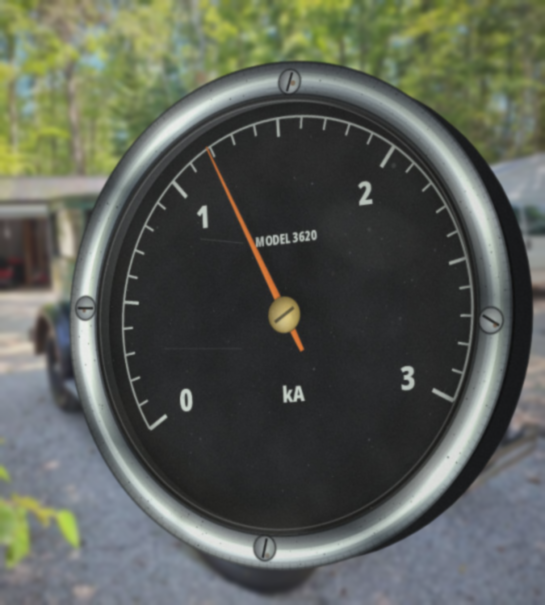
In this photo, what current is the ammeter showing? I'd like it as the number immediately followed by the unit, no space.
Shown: 1.2kA
